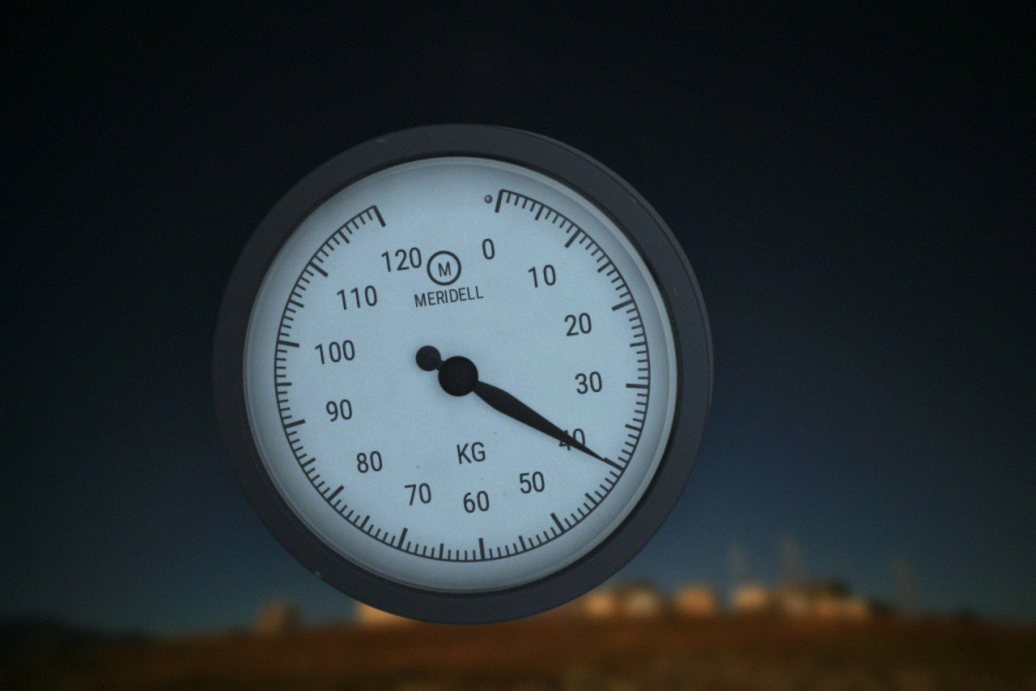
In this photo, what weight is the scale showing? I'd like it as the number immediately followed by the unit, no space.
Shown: 40kg
